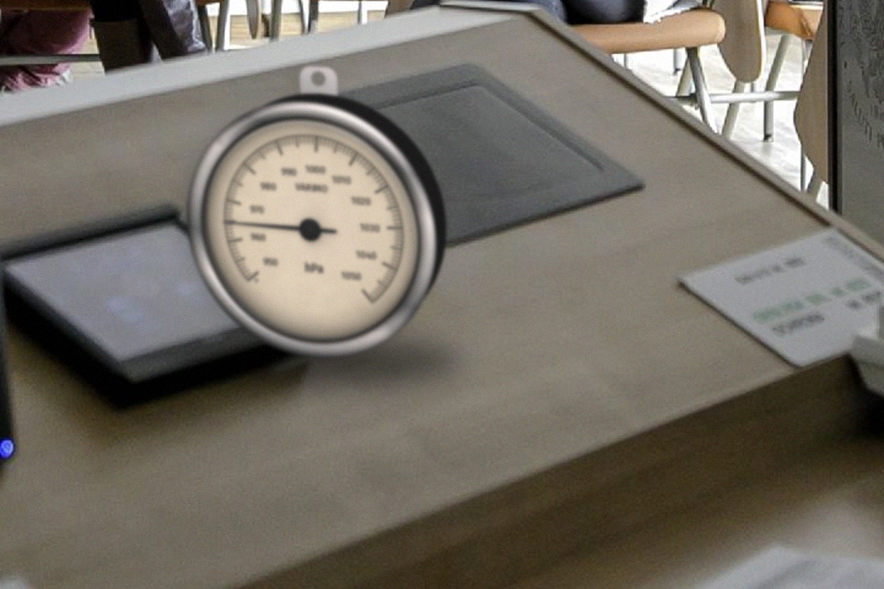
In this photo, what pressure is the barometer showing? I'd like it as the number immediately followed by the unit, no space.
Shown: 965hPa
